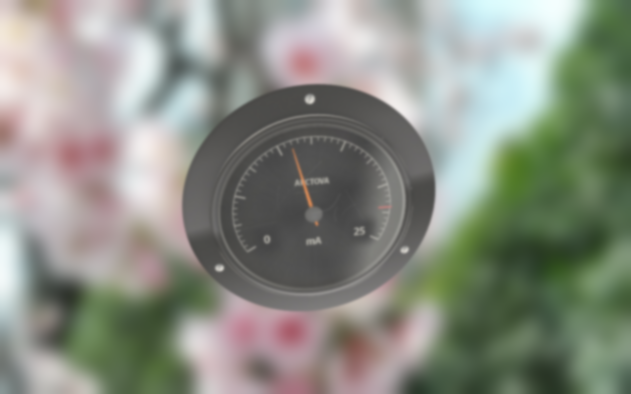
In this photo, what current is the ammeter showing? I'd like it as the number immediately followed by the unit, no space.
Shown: 11mA
